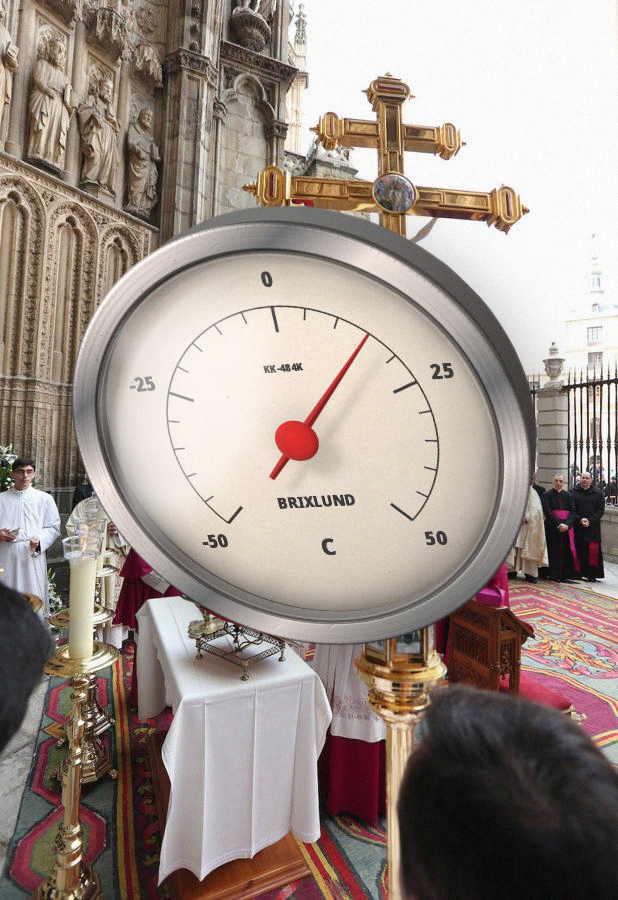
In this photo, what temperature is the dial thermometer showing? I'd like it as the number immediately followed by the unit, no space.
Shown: 15°C
